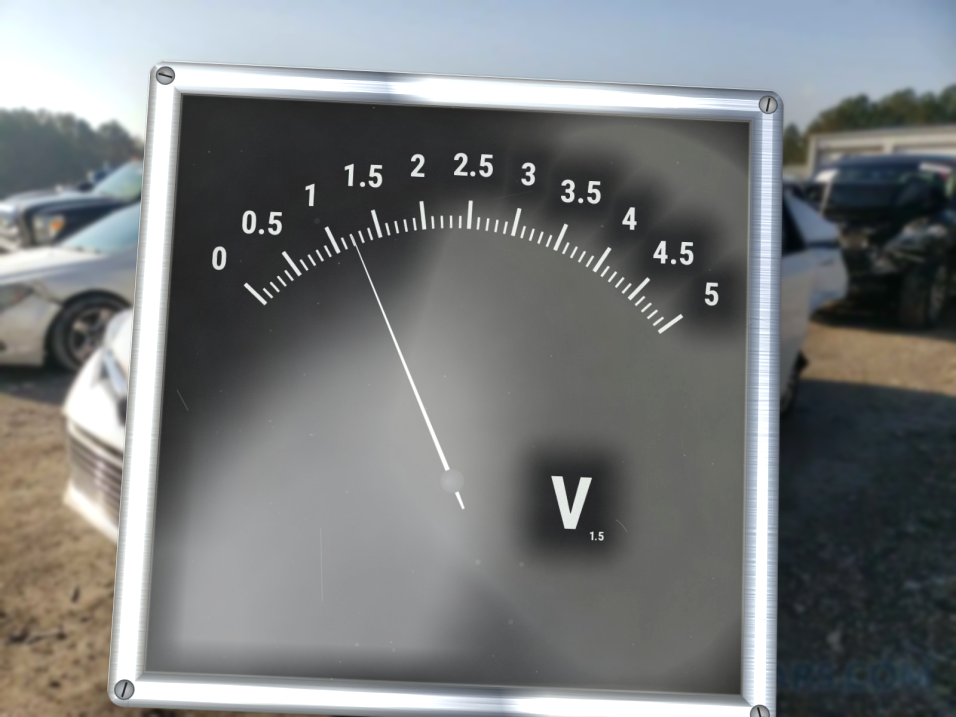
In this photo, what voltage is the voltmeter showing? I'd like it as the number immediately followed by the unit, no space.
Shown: 1.2V
